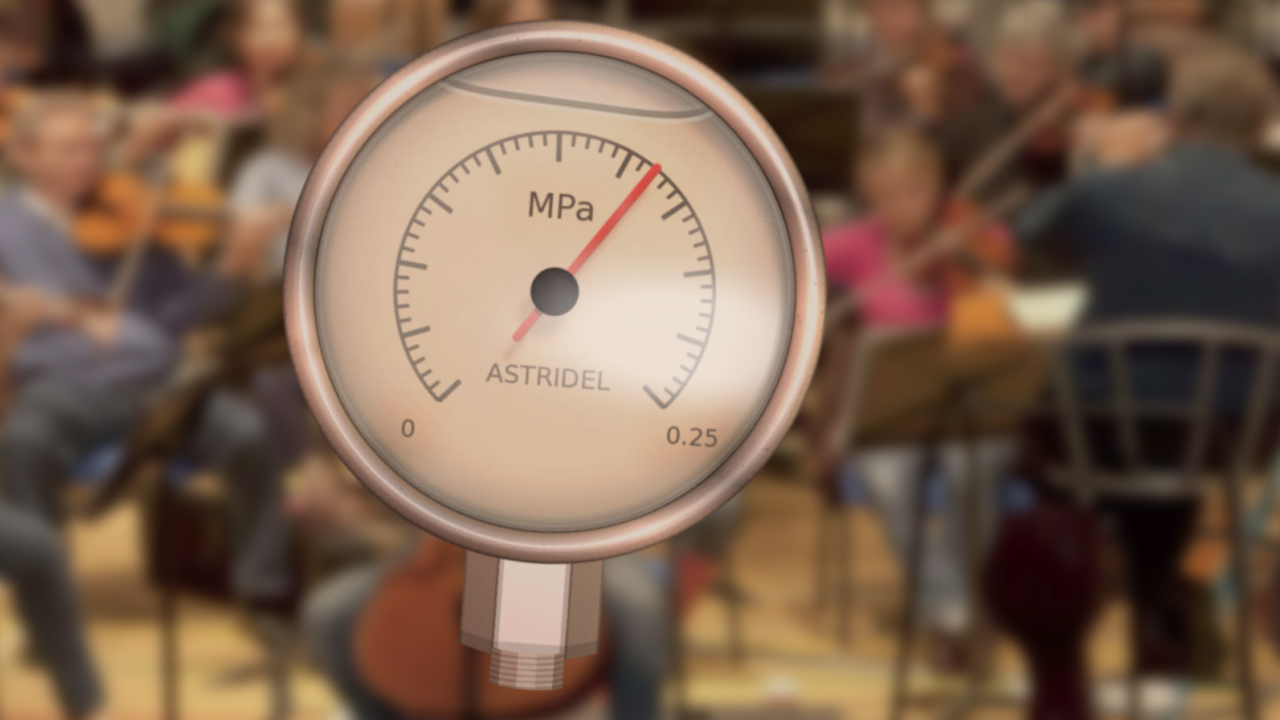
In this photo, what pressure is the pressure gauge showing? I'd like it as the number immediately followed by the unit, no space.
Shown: 0.16MPa
